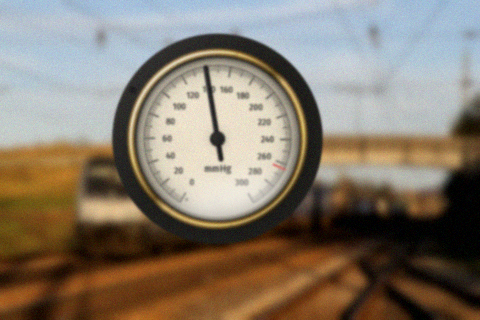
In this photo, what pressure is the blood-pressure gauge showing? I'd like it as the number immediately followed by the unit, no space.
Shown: 140mmHg
